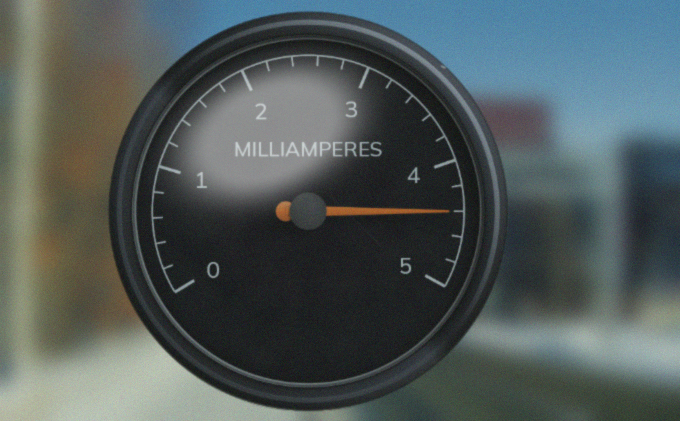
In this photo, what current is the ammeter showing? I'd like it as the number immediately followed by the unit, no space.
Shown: 4.4mA
